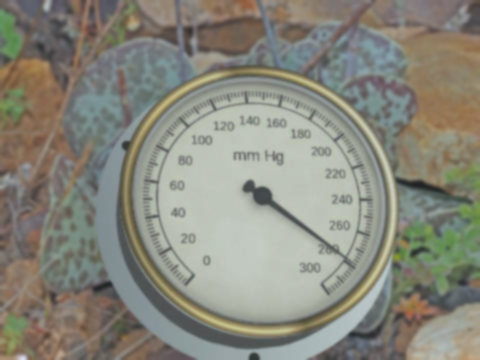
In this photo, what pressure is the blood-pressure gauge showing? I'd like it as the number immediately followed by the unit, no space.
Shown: 280mmHg
